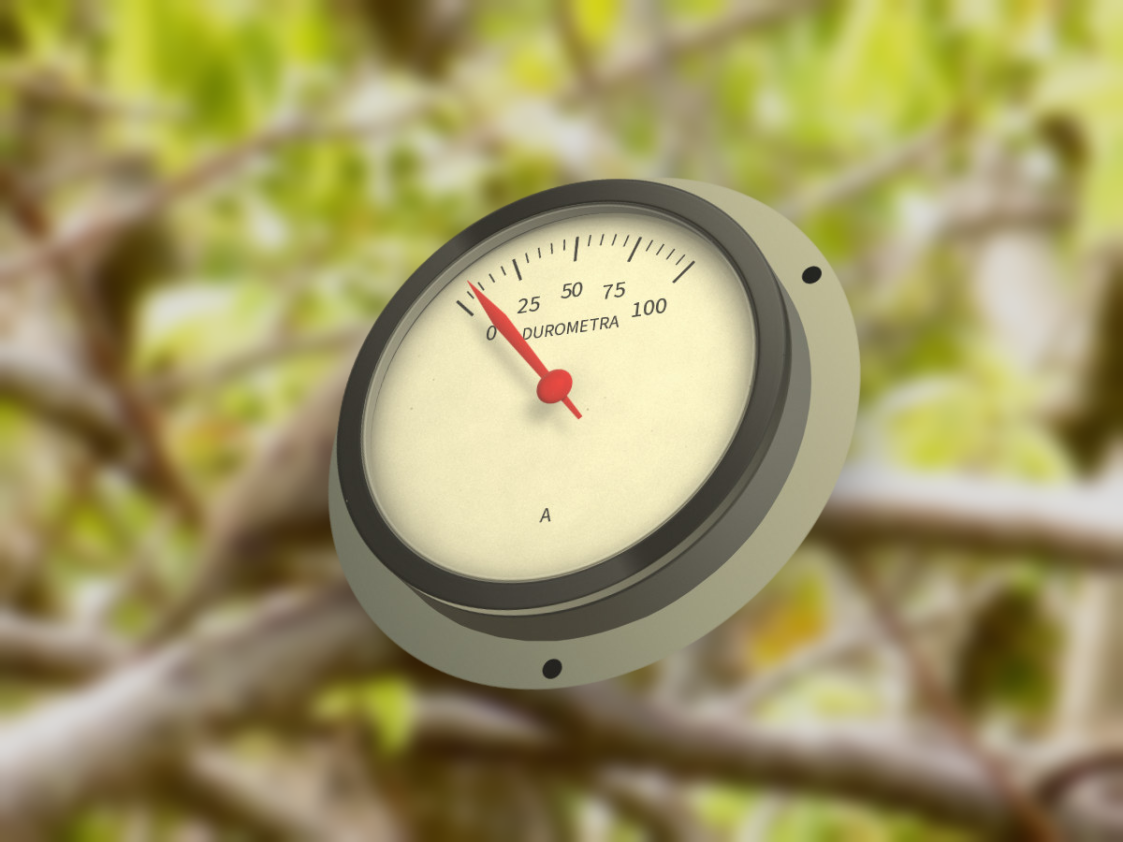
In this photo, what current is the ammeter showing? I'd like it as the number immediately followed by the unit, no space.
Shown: 7.5A
